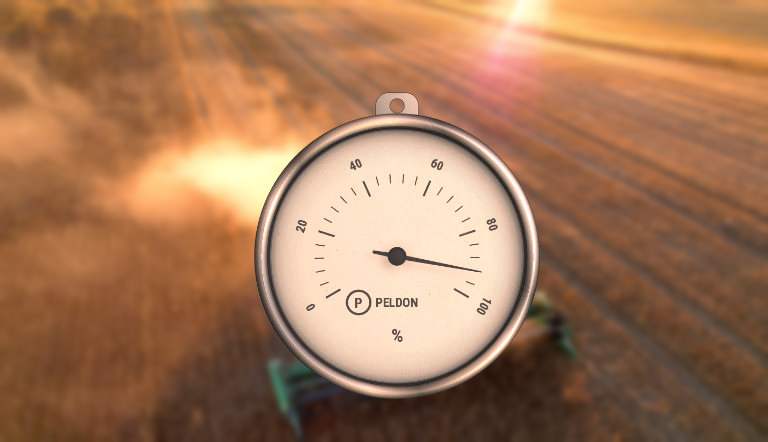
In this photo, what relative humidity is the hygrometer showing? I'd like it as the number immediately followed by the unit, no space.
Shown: 92%
